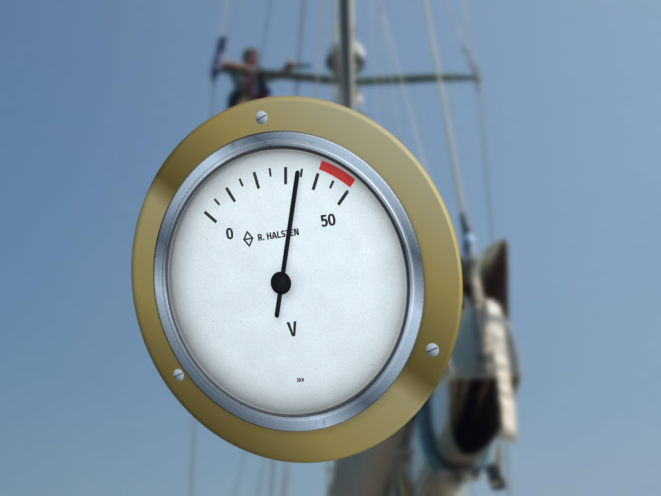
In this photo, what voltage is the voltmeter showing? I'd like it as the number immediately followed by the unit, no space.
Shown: 35V
